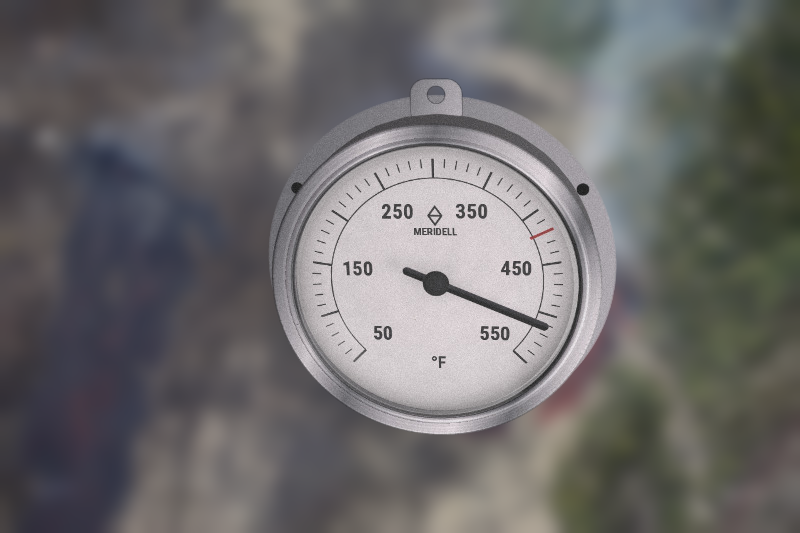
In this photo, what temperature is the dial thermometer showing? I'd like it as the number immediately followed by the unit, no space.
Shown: 510°F
